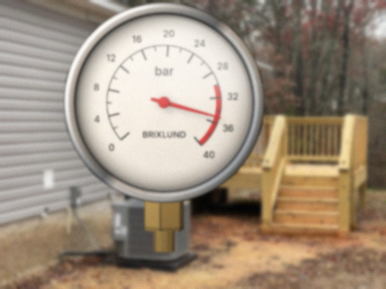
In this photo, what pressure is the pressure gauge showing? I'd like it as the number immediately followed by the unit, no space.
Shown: 35bar
